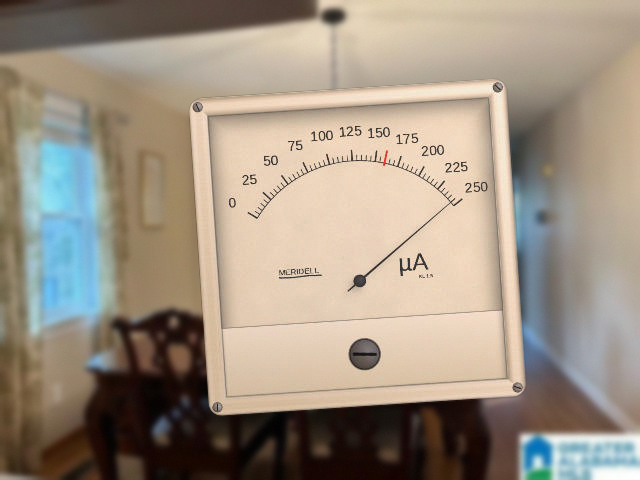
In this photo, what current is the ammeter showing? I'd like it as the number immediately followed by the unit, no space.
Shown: 245µA
